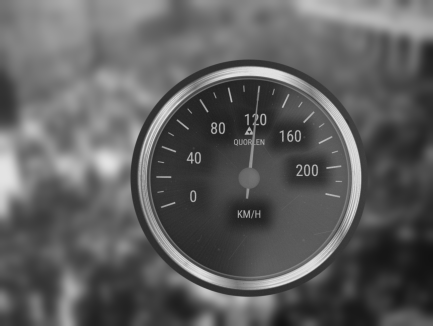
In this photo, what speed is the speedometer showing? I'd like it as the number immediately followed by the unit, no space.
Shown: 120km/h
